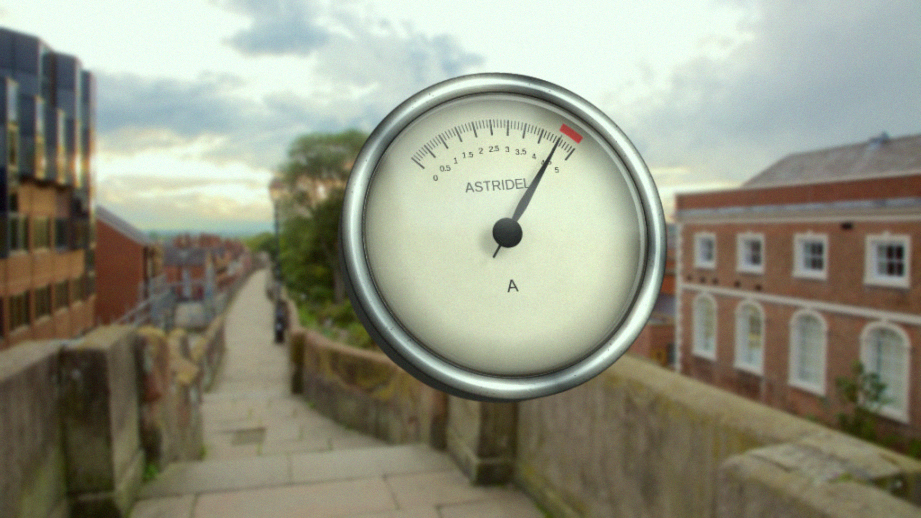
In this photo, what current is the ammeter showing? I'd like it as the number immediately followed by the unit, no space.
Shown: 4.5A
